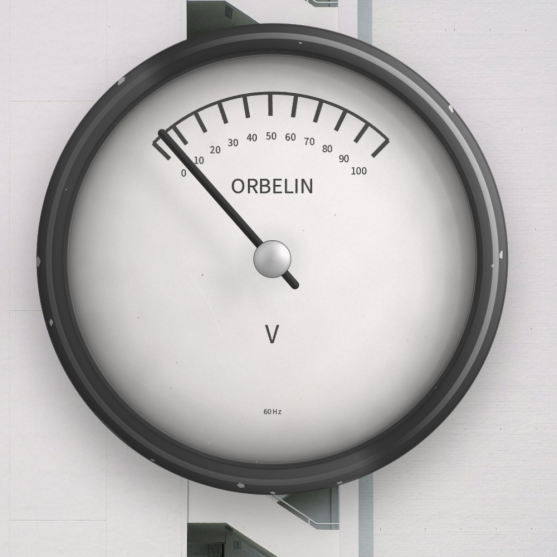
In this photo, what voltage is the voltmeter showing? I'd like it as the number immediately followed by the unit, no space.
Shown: 5V
